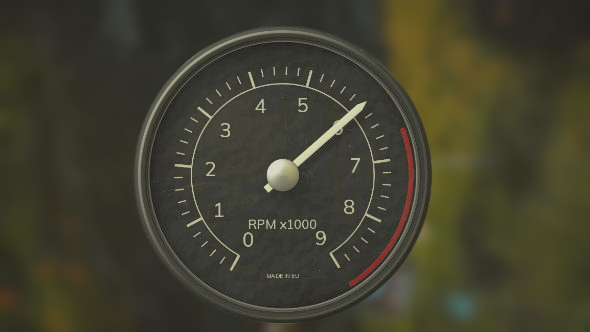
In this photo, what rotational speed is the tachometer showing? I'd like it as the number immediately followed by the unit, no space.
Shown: 6000rpm
